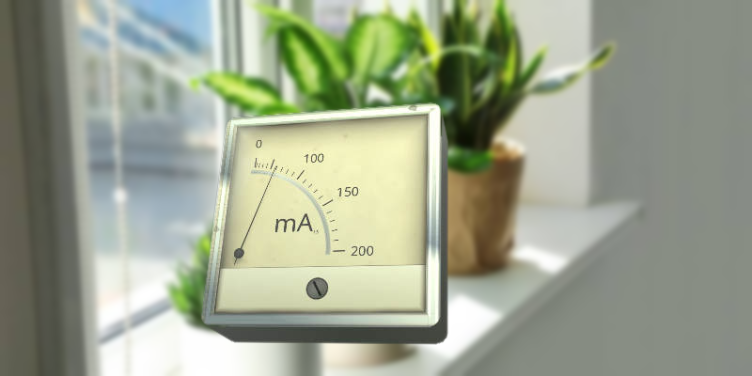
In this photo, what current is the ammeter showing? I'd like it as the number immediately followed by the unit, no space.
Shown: 60mA
